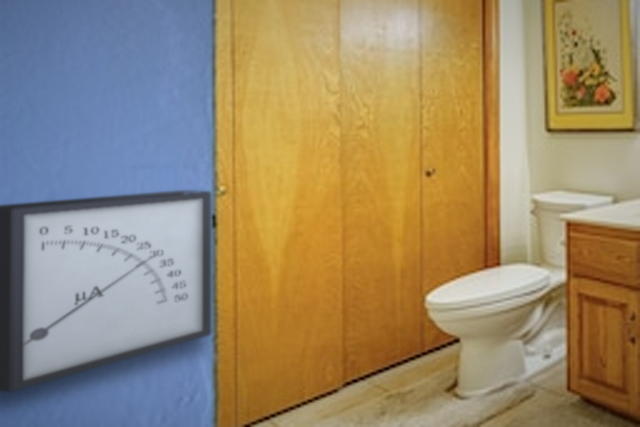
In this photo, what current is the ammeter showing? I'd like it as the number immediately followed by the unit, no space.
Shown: 30µA
